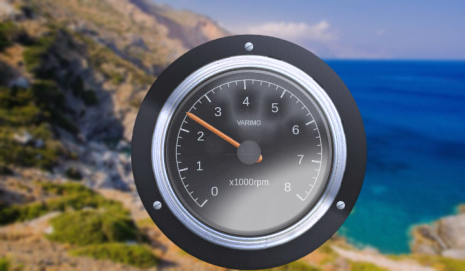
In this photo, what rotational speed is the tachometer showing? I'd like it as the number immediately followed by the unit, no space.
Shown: 2400rpm
